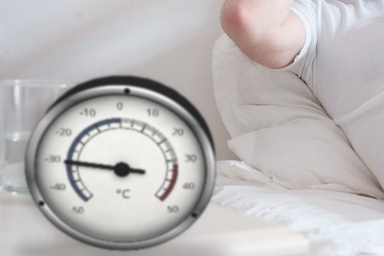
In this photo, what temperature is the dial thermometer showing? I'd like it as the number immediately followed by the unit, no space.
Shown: -30°C
